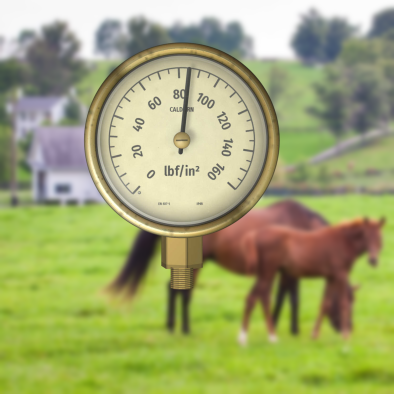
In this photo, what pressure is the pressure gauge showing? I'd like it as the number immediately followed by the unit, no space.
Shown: 85psi
